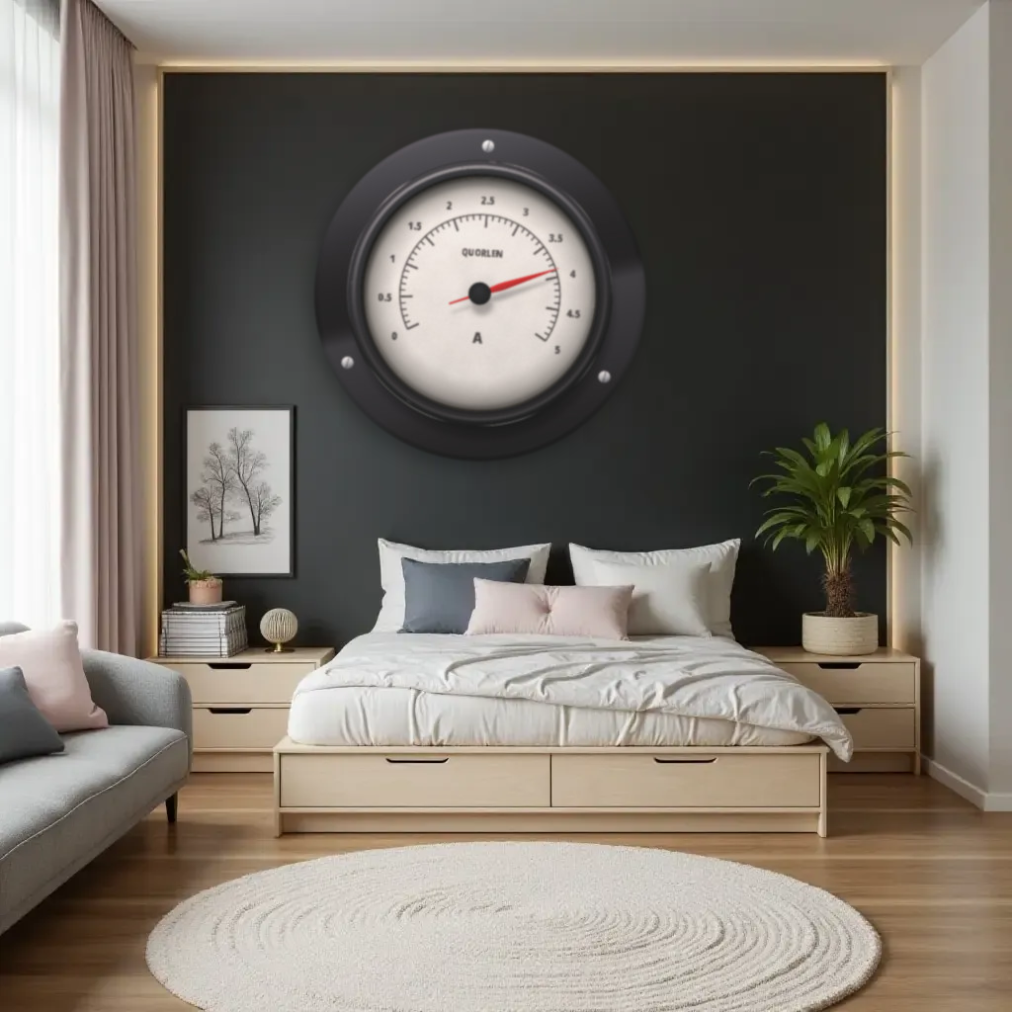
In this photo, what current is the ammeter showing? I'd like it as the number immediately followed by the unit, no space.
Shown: 3.9A
